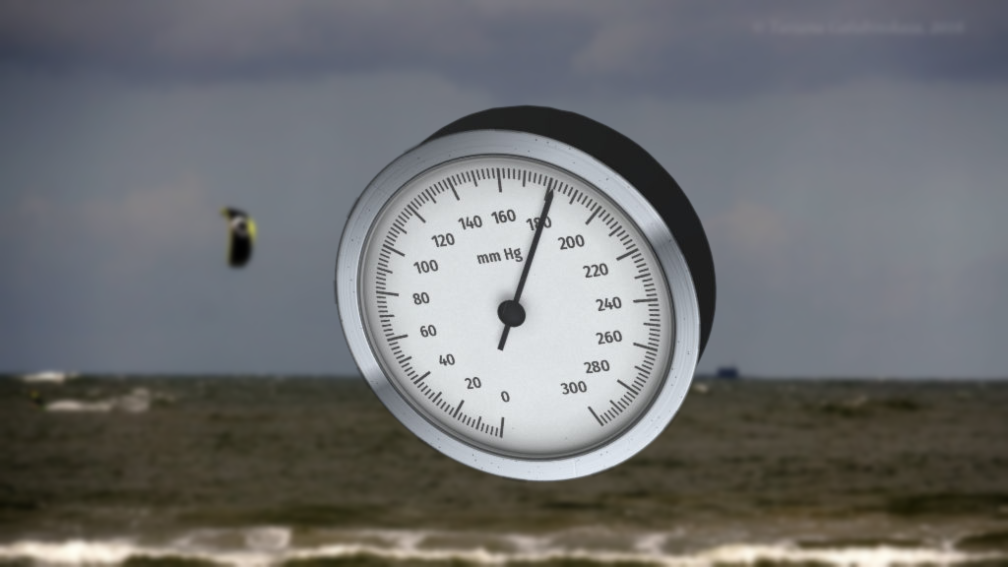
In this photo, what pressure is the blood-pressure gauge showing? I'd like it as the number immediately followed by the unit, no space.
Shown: 182mmHg
